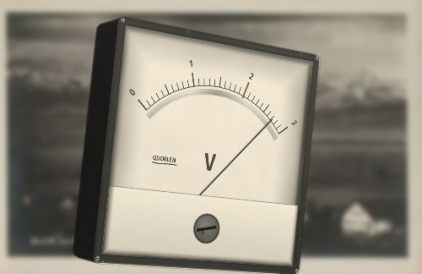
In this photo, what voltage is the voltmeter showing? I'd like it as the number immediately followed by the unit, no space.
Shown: 2.7V
